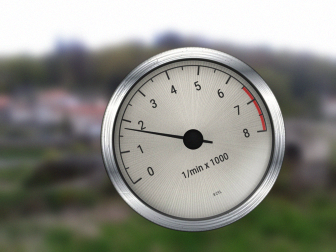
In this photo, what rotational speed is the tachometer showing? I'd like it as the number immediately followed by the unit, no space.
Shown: 1750rpm
